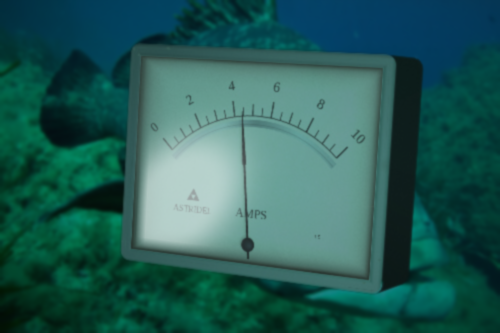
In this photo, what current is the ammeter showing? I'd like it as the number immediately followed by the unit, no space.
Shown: 4.5A
